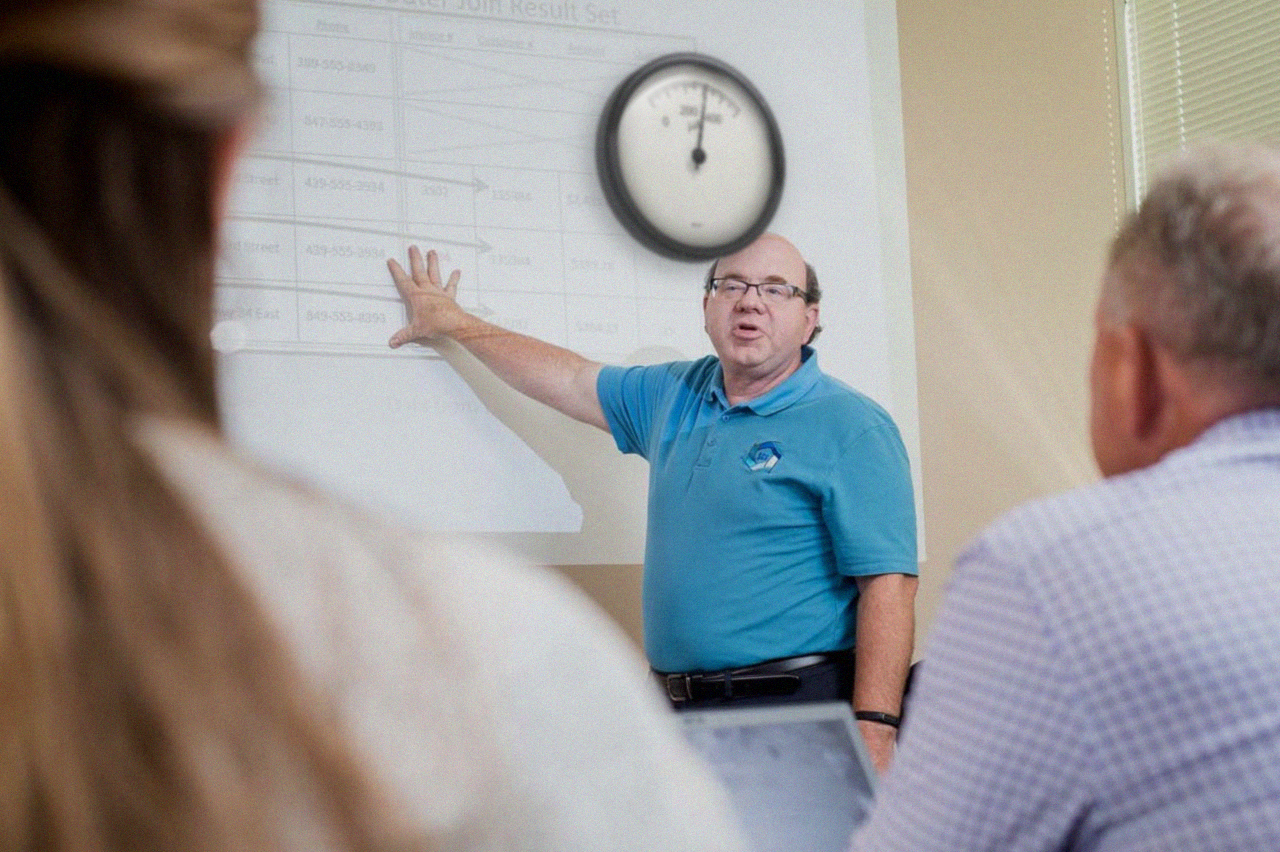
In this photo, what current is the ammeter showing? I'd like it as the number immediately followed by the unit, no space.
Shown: 300µA
